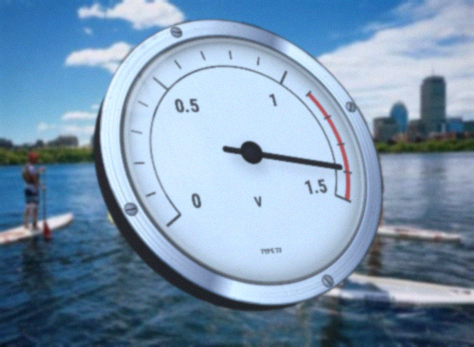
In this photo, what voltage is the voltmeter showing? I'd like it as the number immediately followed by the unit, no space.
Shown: 1.4V
